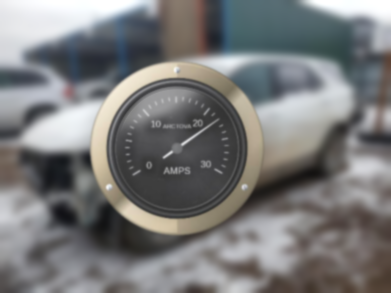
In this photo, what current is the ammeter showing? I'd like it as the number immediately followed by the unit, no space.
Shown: 22A
